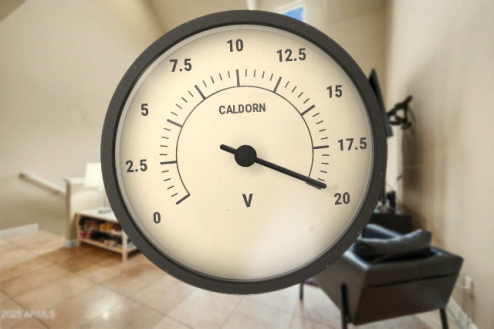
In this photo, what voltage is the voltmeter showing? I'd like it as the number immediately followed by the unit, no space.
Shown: 19.75V
